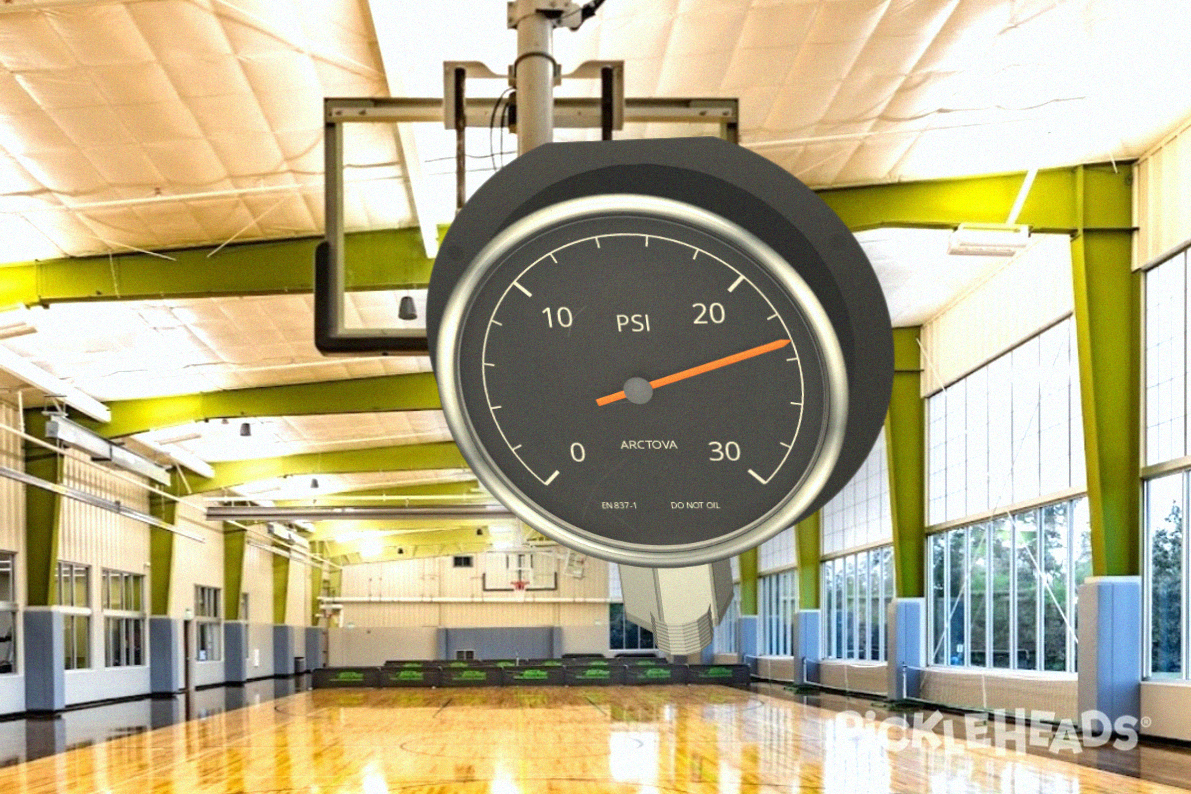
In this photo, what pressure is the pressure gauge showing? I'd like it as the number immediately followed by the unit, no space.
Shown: 23psi
